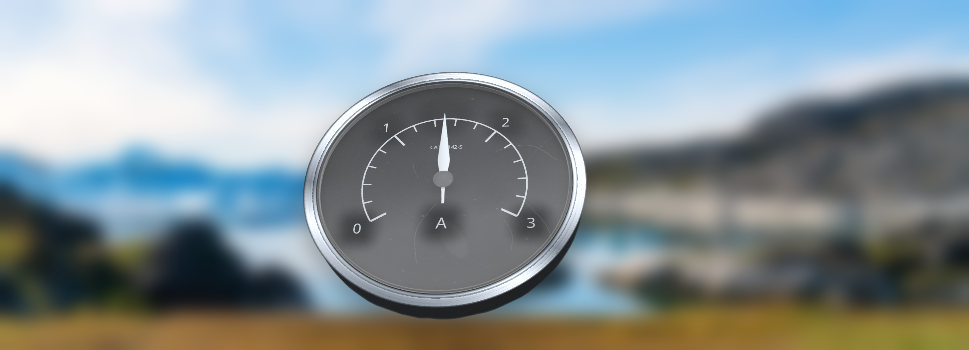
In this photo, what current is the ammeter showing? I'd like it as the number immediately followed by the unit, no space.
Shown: 1.5A
